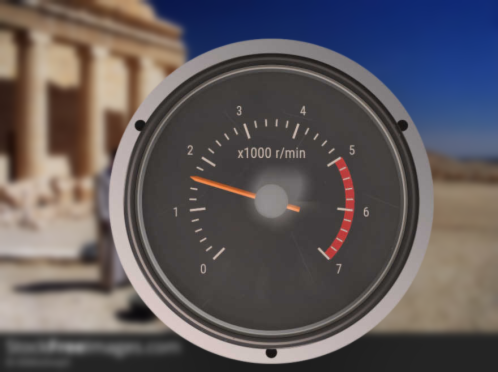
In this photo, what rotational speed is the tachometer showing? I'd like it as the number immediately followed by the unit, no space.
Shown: 1600rpm
